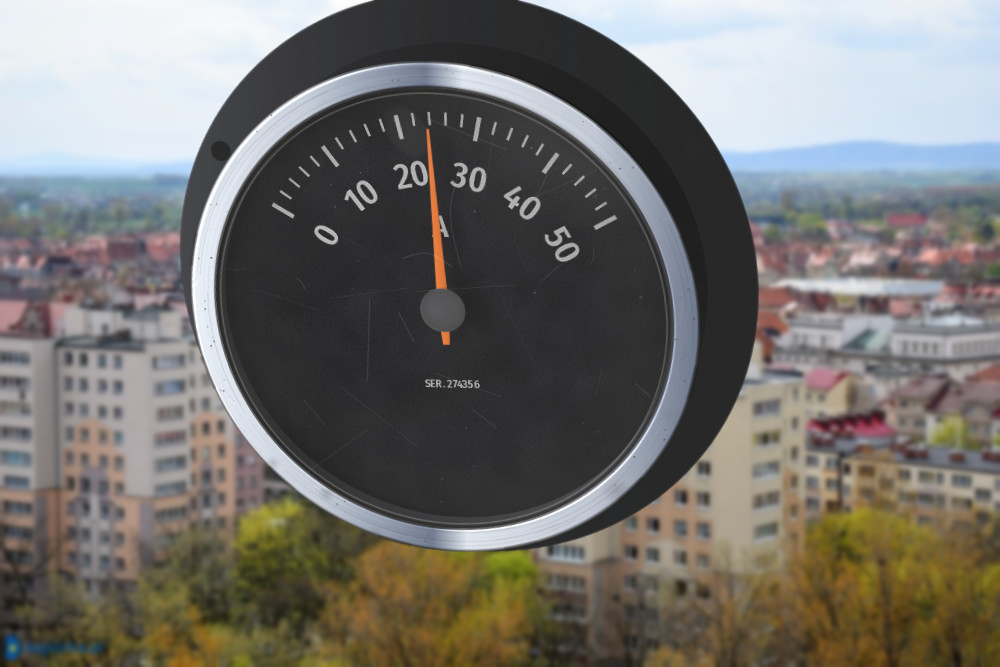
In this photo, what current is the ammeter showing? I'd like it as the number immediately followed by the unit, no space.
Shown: 24A
